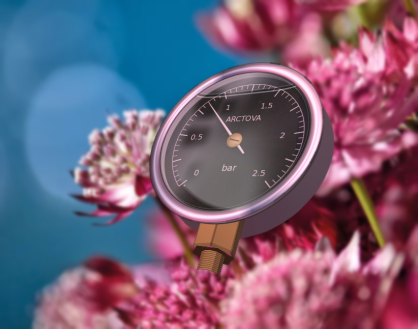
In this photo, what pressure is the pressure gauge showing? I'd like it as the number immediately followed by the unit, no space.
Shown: 0.85bar
